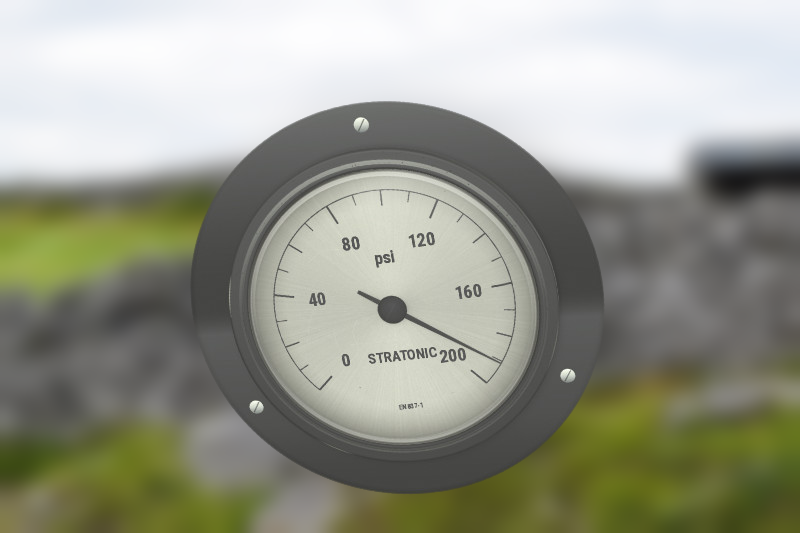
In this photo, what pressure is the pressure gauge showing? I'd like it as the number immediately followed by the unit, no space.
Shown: 190psi
